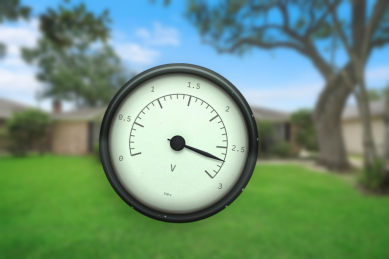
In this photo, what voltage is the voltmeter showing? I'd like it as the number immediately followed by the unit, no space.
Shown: 2.7V
